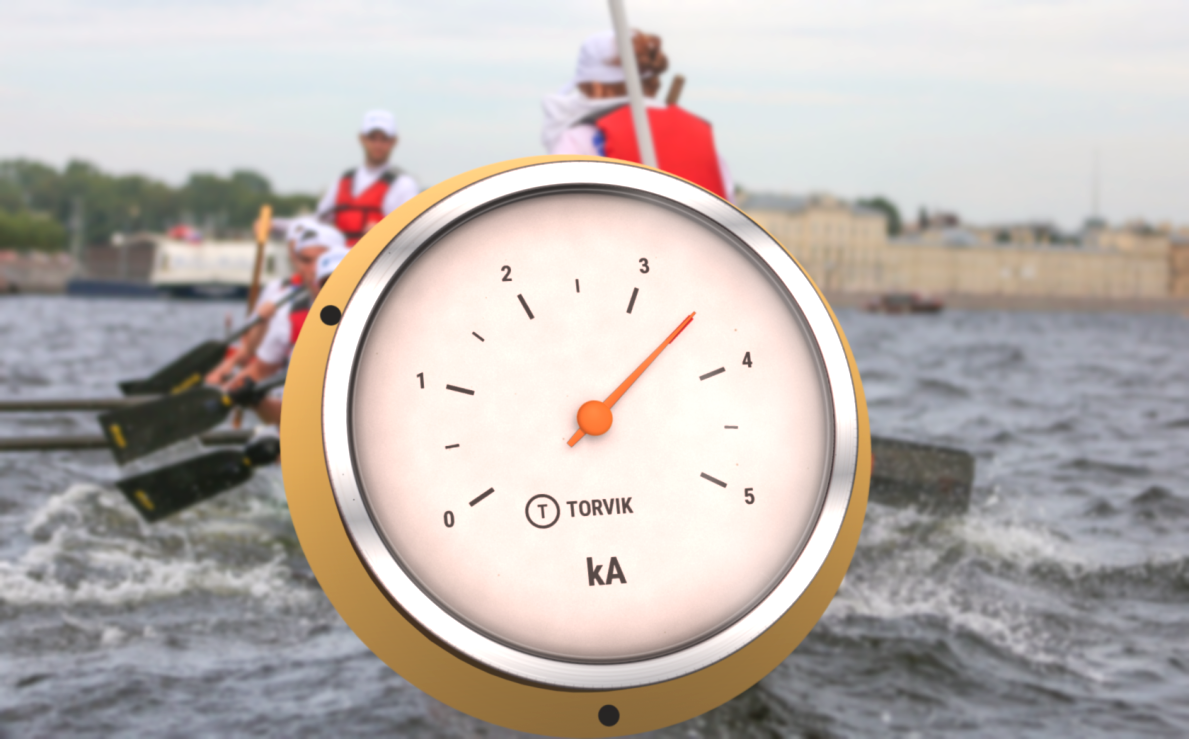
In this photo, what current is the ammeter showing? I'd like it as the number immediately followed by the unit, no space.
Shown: 3.5kA
